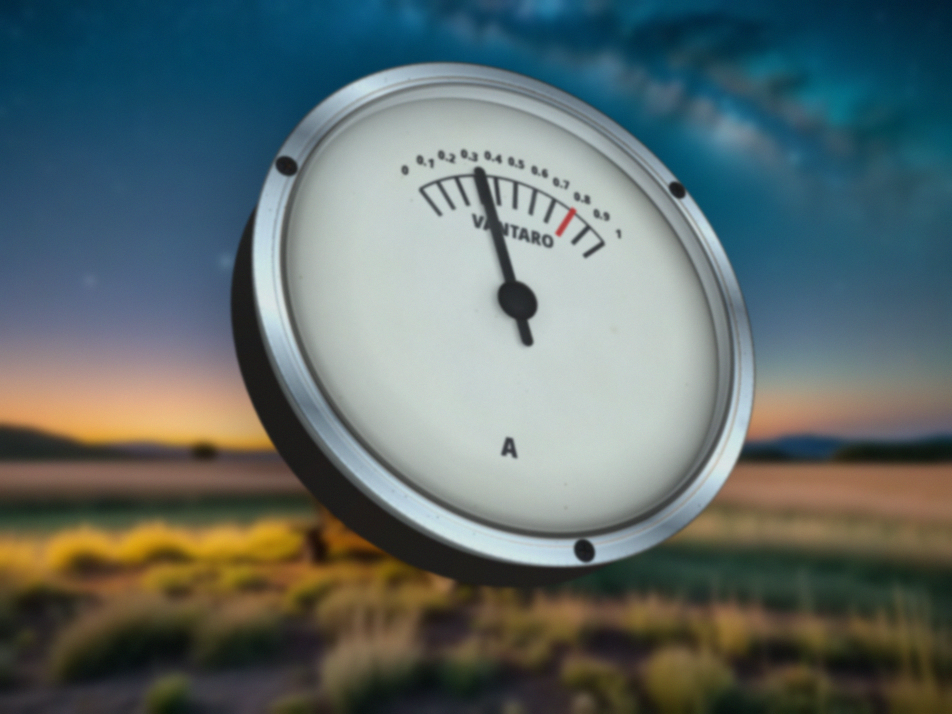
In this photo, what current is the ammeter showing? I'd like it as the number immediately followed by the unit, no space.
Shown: 0.3A
